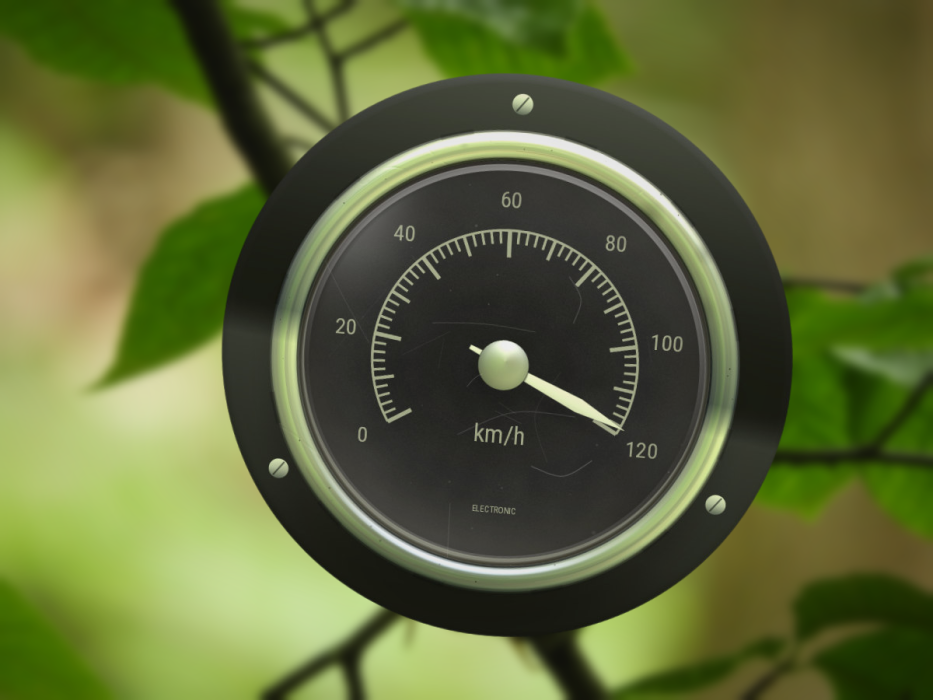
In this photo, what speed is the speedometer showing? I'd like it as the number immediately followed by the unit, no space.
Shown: 118km/h
